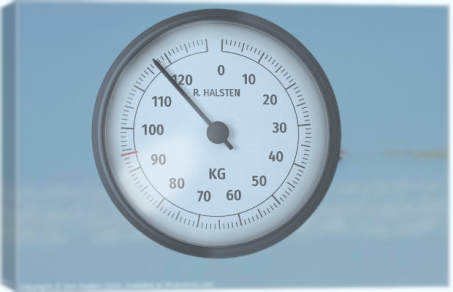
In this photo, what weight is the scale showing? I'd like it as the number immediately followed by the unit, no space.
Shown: 117kg
